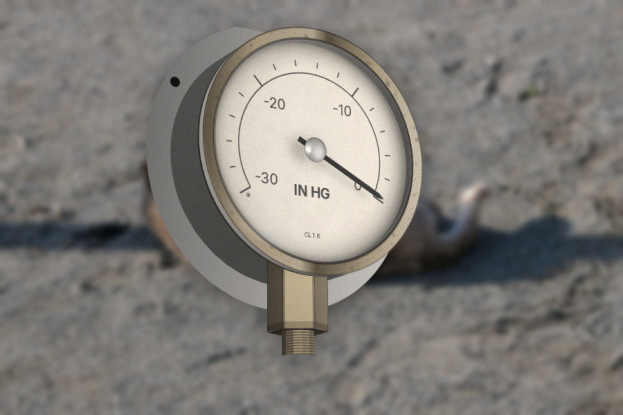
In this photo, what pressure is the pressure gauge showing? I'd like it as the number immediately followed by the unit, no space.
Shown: 0inHg
